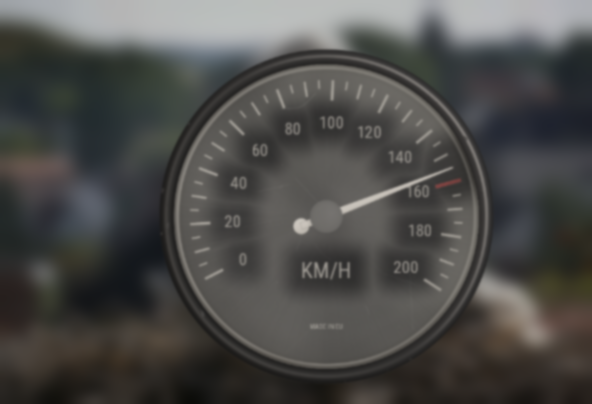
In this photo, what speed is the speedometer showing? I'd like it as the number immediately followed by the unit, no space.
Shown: 155km/h
